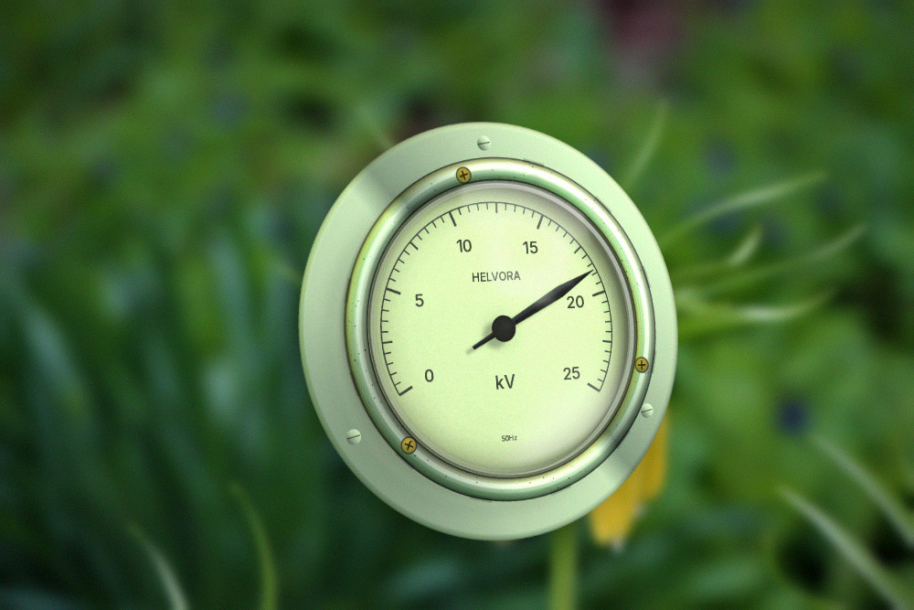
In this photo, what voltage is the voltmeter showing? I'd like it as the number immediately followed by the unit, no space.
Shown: 18.75kV
